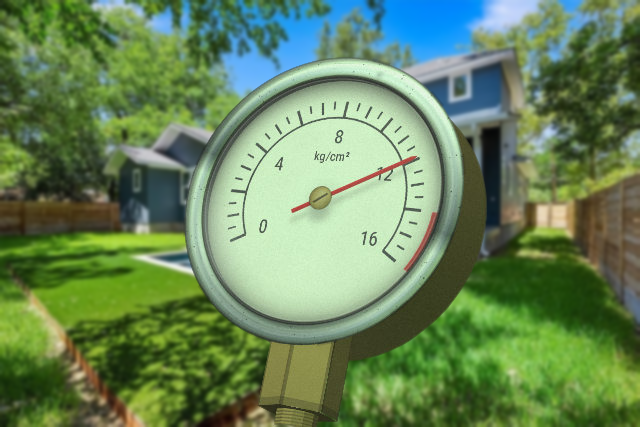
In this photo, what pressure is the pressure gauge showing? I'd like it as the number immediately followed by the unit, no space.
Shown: 12kg/cm²
